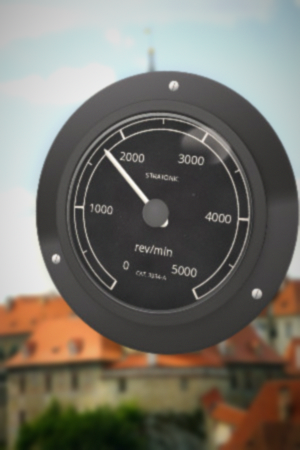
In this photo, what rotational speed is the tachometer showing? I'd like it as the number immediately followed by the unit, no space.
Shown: 1750rpm
